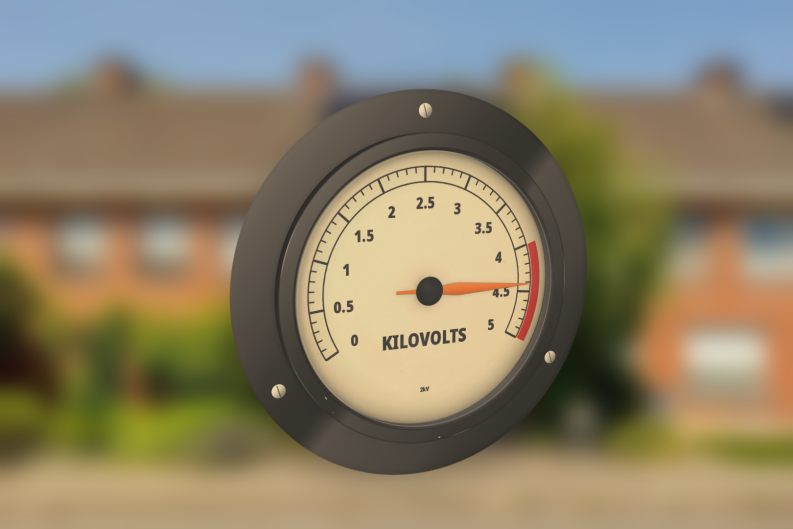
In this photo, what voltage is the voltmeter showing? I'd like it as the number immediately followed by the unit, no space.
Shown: 4.4kV
